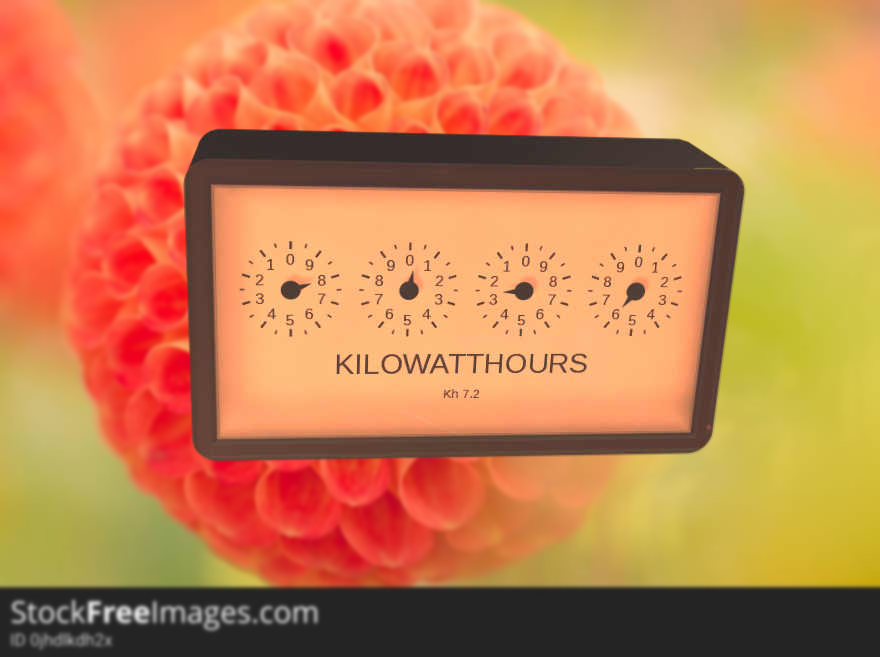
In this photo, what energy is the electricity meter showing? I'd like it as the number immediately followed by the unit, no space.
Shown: 8026kWh
